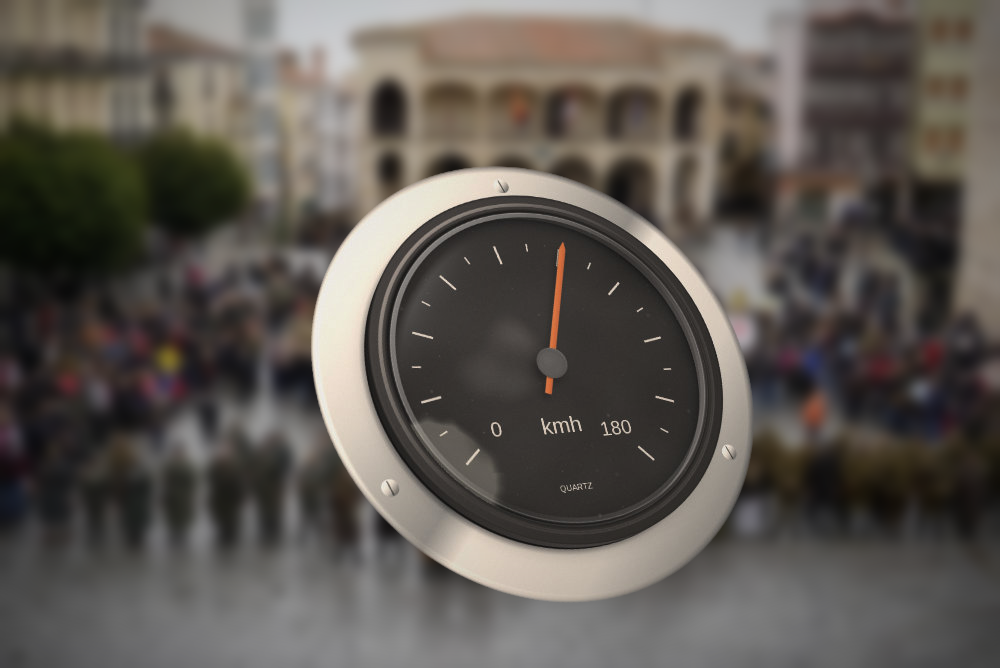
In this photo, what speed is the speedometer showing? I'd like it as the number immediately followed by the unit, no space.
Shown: 100km/h
